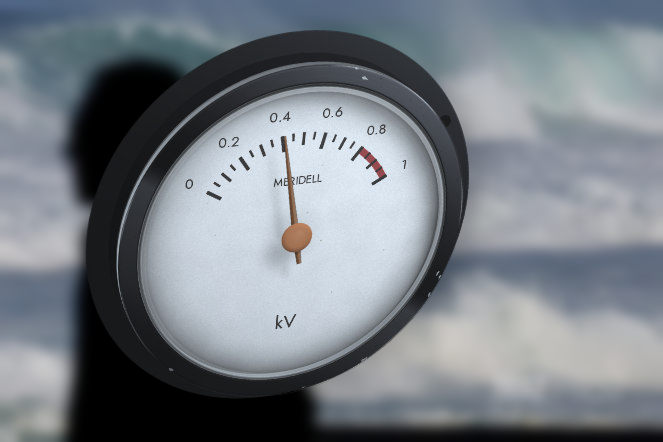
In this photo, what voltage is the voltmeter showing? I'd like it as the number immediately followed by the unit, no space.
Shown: 0.4kV
